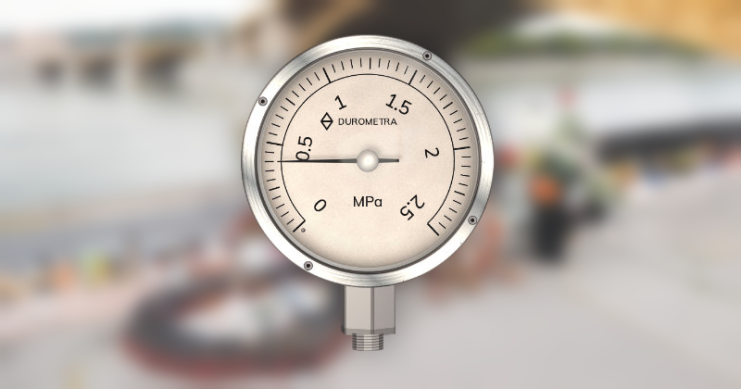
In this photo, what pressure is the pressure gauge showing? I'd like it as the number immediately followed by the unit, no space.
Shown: 0.4MPa
